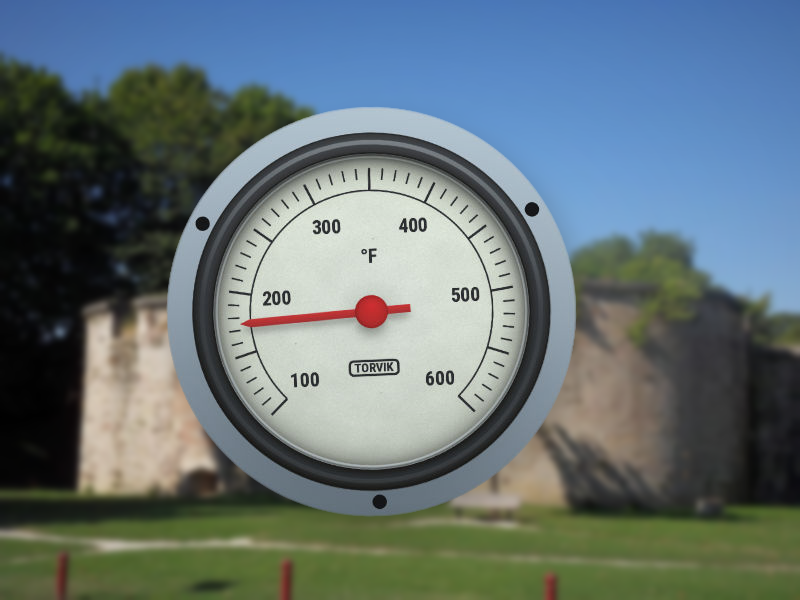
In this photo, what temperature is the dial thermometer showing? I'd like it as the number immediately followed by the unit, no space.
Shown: 175°F
